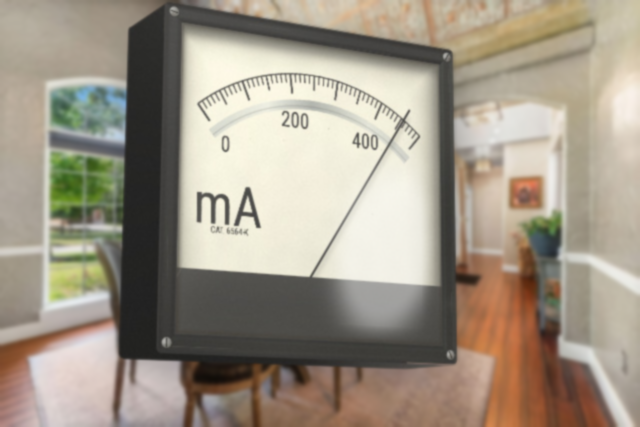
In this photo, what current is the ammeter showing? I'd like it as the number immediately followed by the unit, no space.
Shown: 450mA
